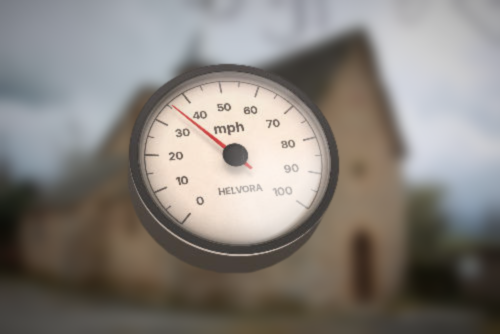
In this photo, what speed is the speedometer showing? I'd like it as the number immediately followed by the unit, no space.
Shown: 35mph
